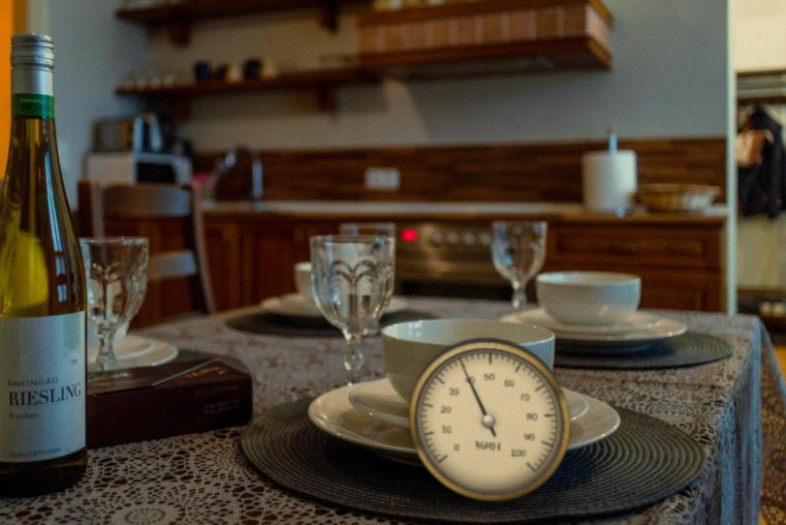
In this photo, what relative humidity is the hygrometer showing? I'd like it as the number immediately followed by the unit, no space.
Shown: 40%
